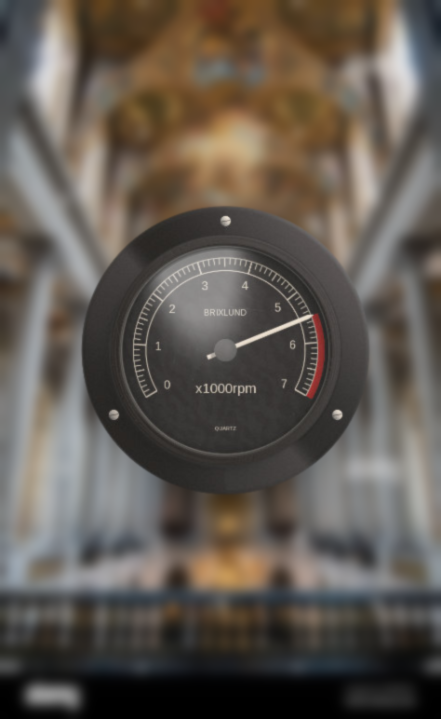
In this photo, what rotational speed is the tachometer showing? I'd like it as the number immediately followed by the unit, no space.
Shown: 5500rpm
